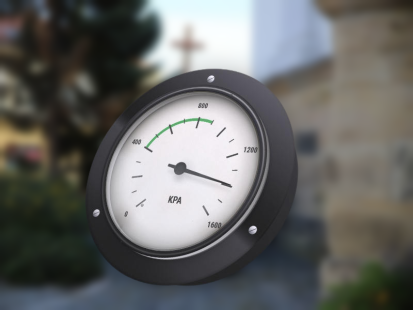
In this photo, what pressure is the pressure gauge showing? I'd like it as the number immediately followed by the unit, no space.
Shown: 1400kPa
